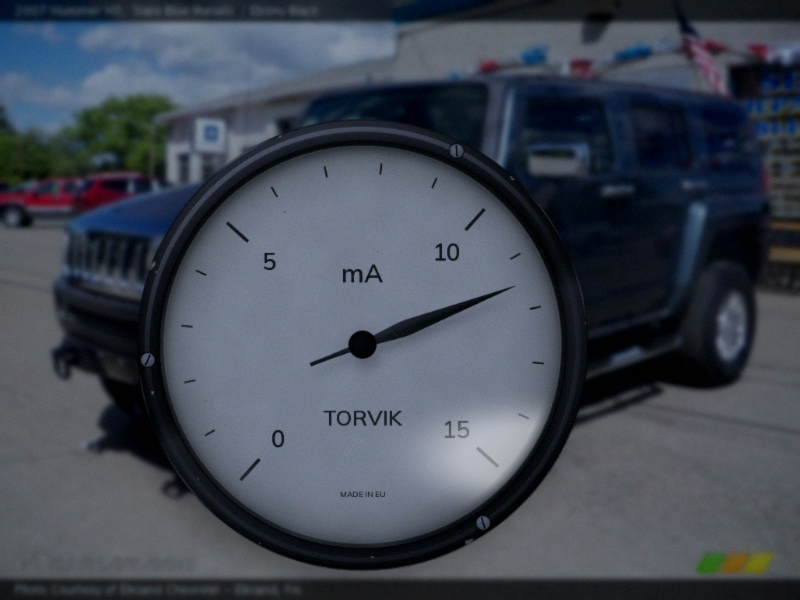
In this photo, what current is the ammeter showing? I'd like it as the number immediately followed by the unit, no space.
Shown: 11.5mA
